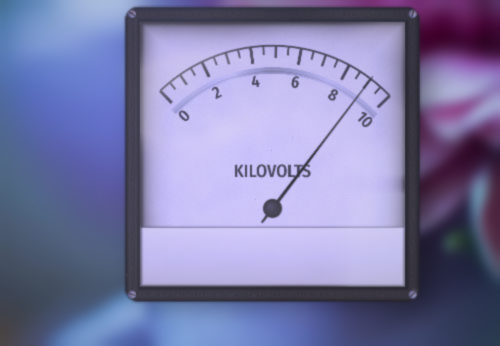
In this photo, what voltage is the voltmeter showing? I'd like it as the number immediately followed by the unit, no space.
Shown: 9kV
